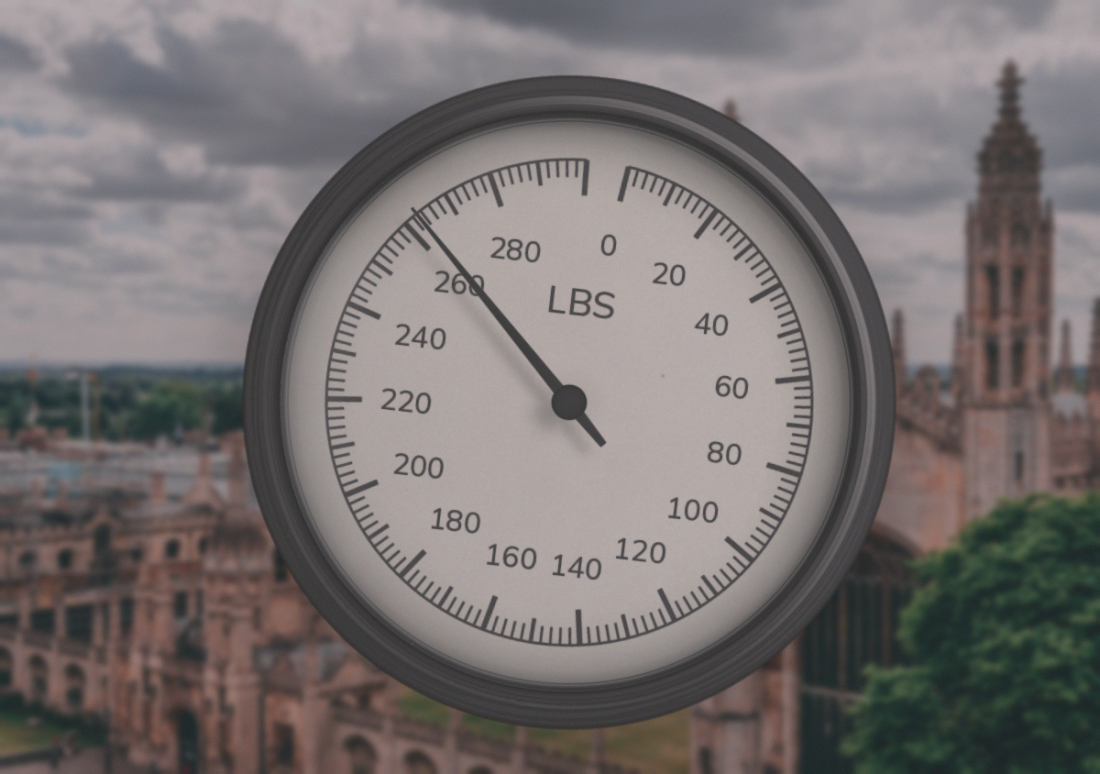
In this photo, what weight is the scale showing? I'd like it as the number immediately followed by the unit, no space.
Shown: 263lb
